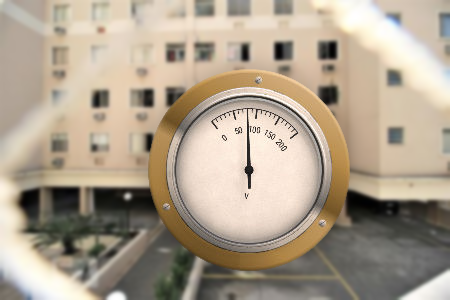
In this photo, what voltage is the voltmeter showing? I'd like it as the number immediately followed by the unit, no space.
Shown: 80V
